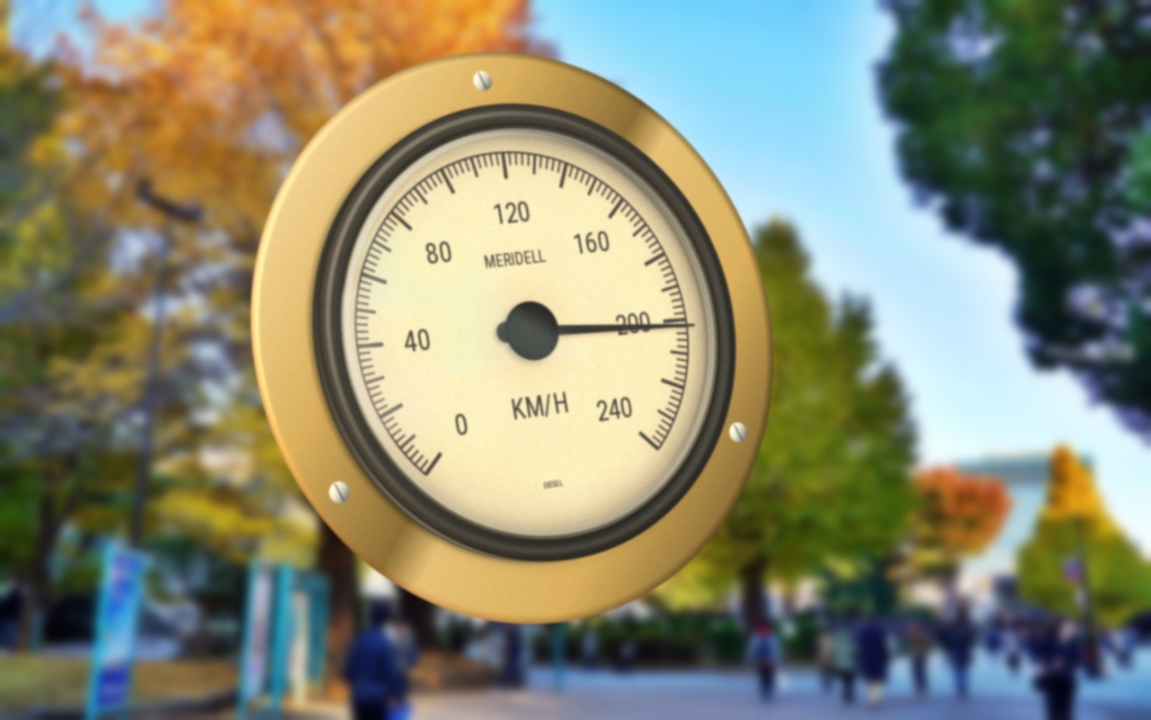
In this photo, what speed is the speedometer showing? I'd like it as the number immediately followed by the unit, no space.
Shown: 202km/h
